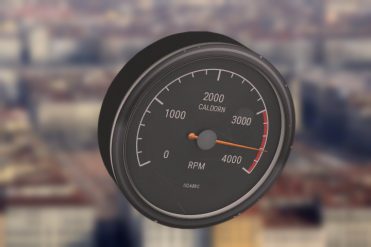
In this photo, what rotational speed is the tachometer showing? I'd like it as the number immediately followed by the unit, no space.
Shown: 3600rpm
